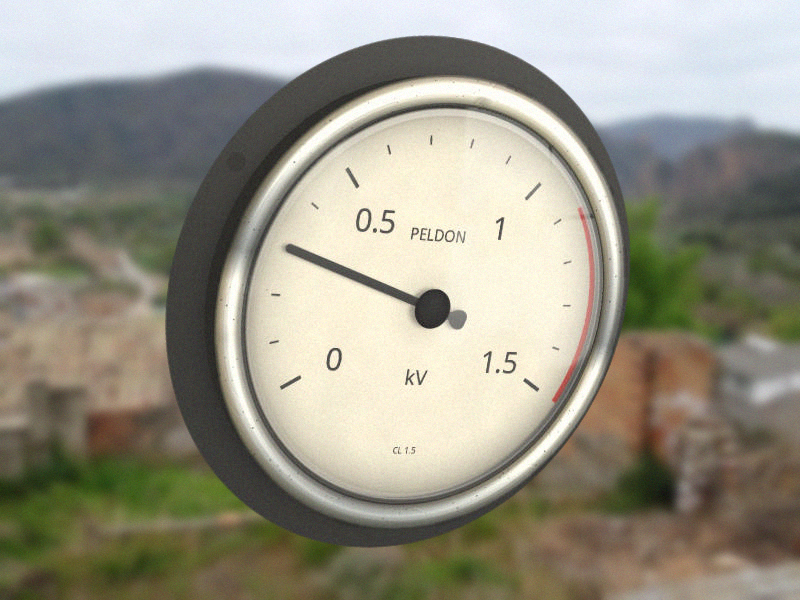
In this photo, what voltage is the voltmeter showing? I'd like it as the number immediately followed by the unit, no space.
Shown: 0.3kV
